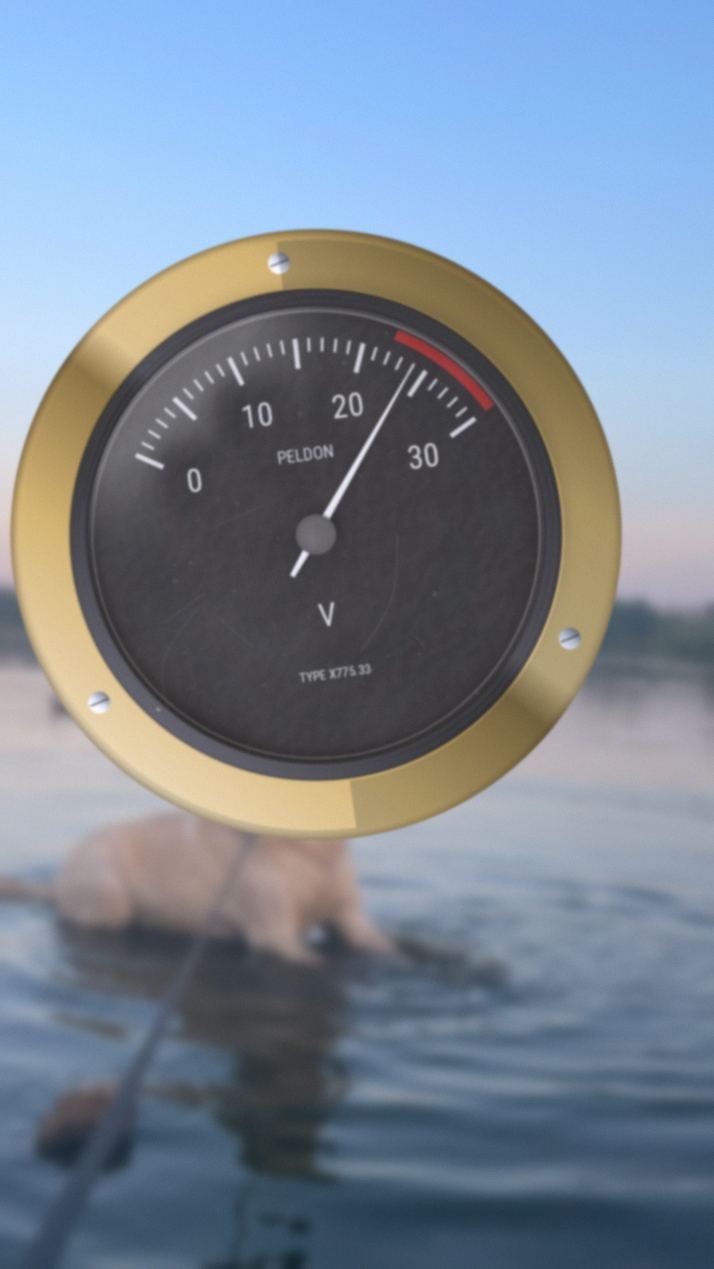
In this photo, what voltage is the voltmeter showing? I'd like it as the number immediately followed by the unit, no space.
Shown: 24V
